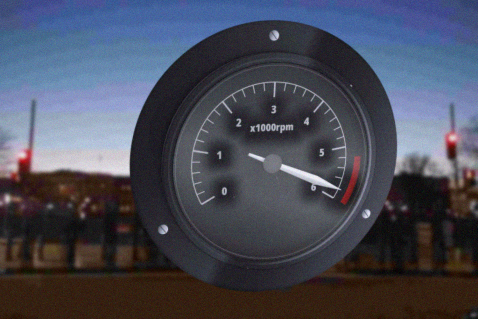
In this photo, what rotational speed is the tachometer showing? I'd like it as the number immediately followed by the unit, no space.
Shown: 5800rpm
